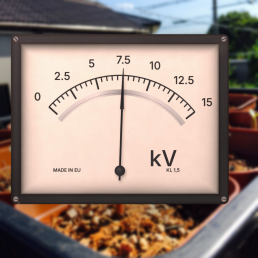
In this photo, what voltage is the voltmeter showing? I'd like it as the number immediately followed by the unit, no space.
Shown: 7.5kV
